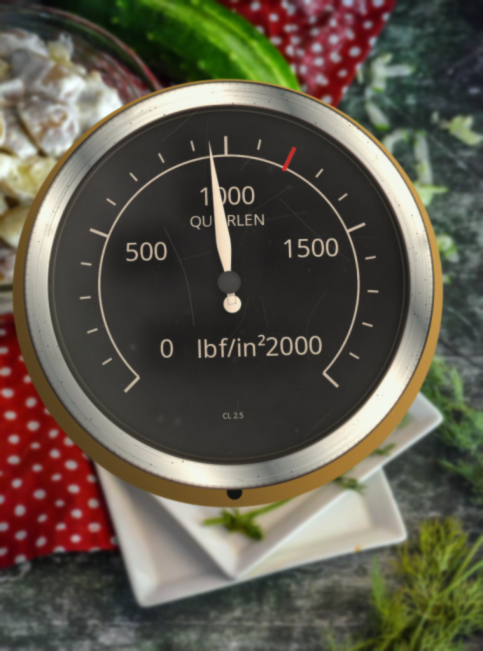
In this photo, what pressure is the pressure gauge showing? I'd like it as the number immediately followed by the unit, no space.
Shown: 950psi
